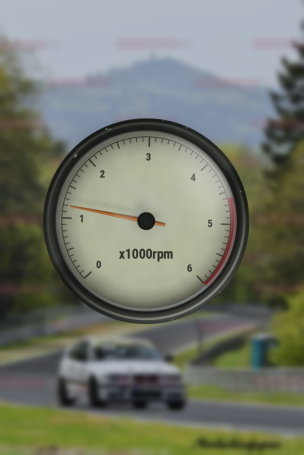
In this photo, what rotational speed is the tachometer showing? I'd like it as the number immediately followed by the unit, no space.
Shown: 1200rpm
